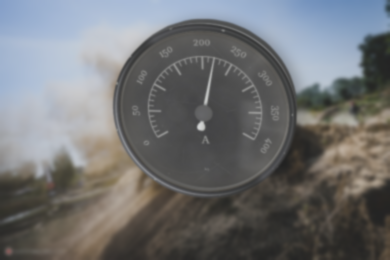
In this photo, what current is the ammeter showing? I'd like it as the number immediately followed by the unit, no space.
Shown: 220A
